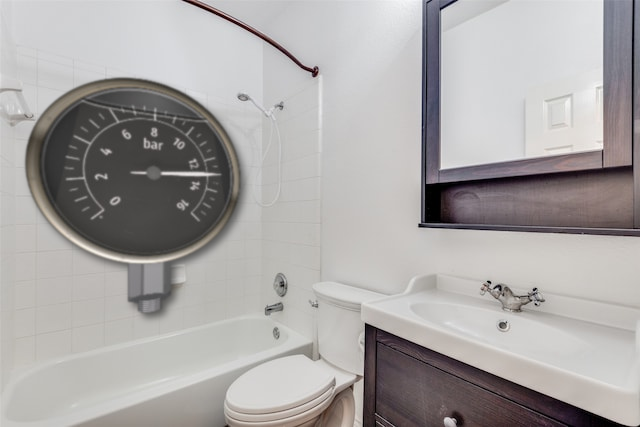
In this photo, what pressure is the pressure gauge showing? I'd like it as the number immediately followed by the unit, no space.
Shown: 13bar
